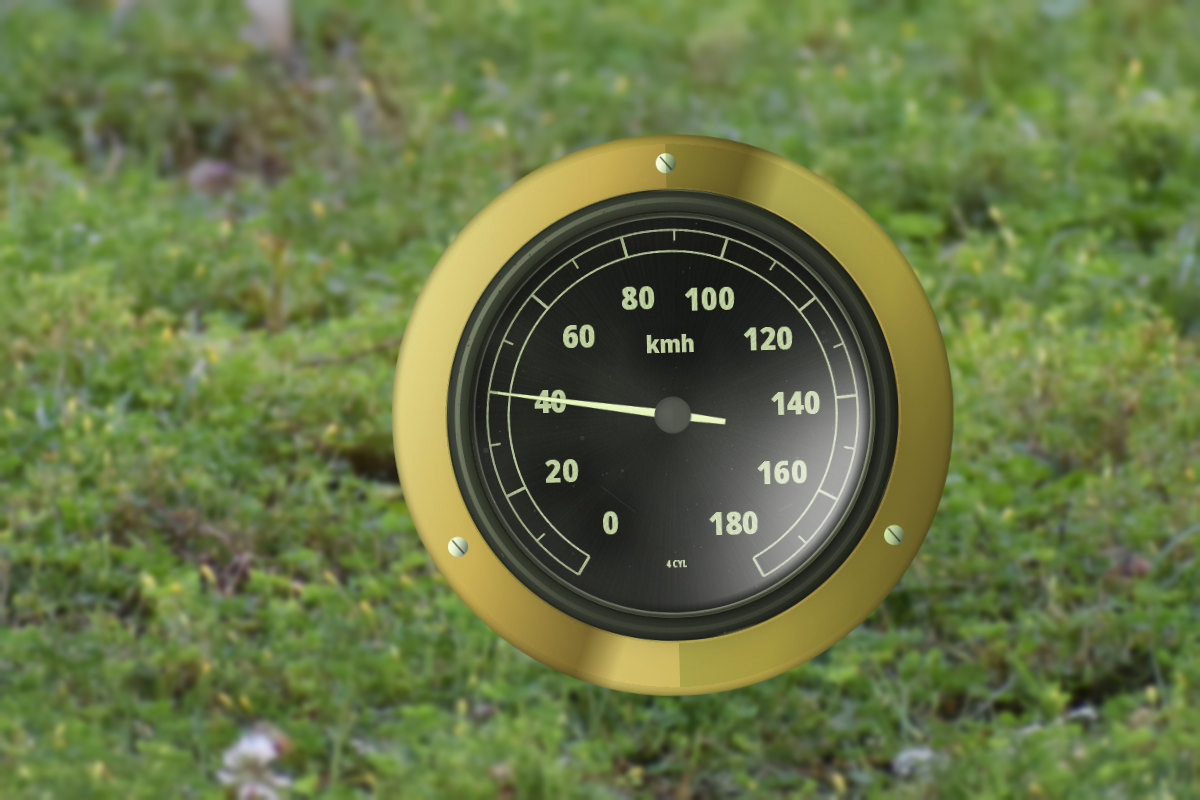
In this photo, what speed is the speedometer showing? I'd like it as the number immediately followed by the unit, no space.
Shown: 40km/h
